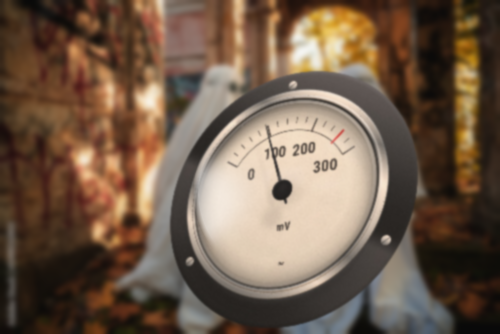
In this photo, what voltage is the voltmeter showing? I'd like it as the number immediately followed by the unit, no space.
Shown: 100mV
